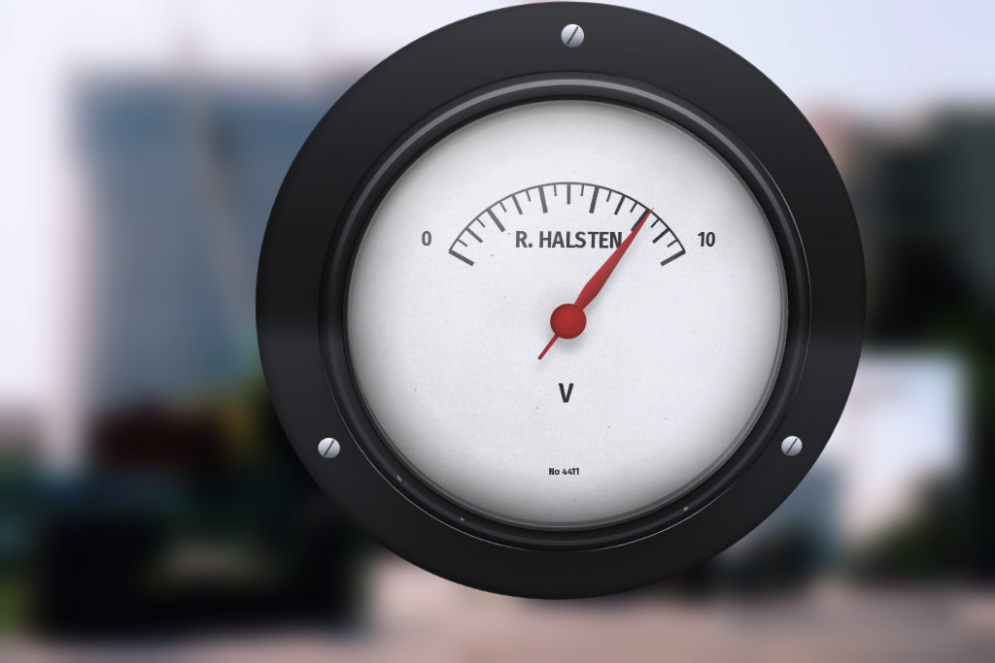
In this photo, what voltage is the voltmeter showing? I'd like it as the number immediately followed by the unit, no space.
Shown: 8V
